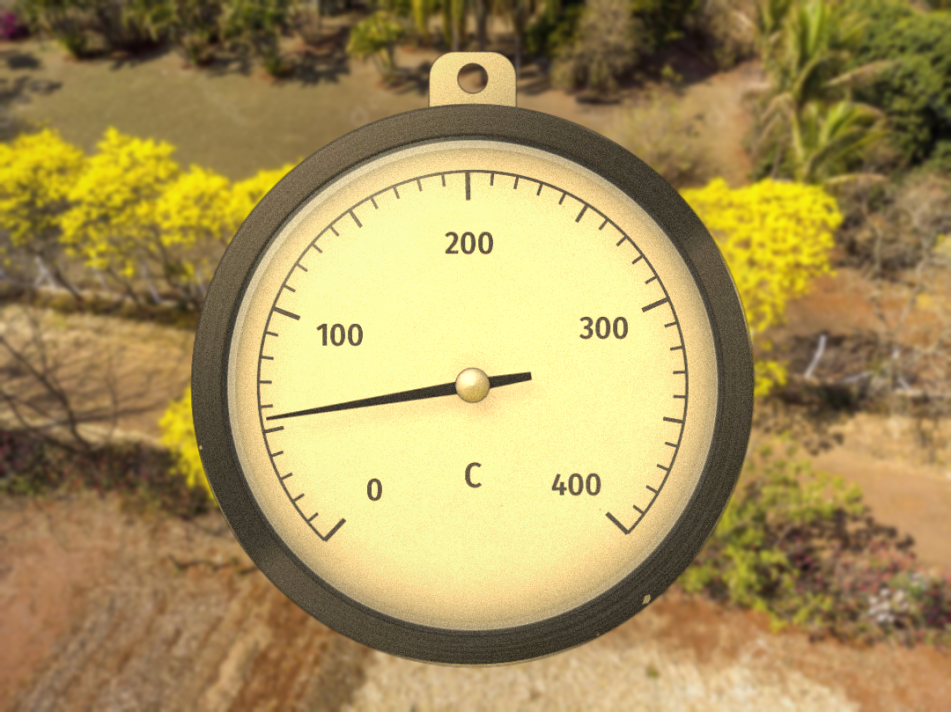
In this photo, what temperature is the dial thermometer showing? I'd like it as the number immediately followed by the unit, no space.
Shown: 55°C
